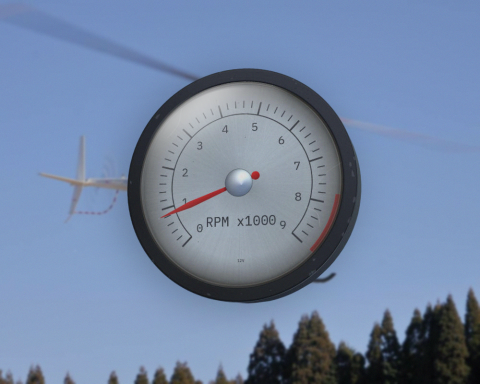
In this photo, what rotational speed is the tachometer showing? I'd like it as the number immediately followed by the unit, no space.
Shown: 800rpm
